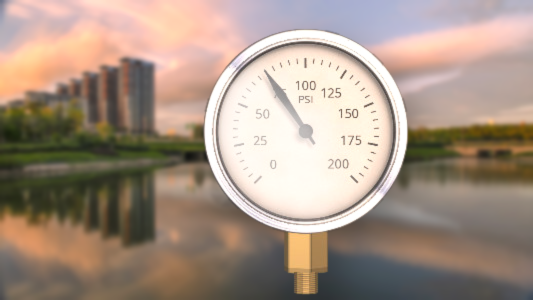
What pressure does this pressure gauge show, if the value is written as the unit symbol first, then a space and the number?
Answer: psi 75
